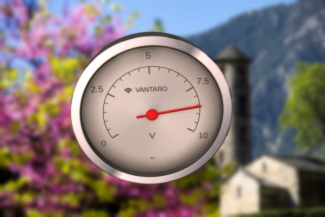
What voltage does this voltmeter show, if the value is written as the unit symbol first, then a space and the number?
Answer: V 8.5
